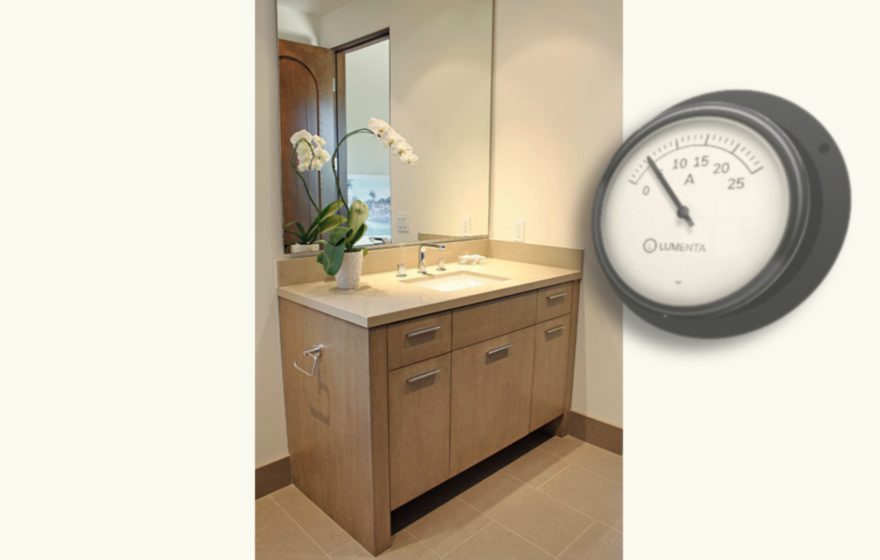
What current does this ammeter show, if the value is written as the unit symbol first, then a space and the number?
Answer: A 5
